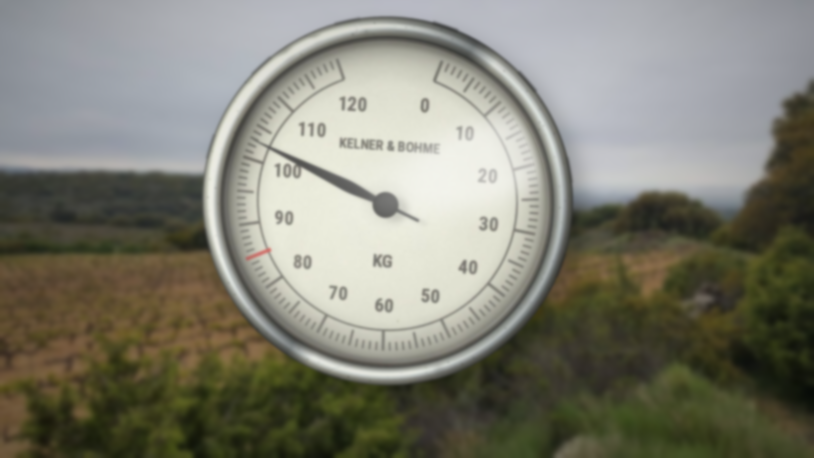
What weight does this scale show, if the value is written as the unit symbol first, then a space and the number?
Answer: kg 103
